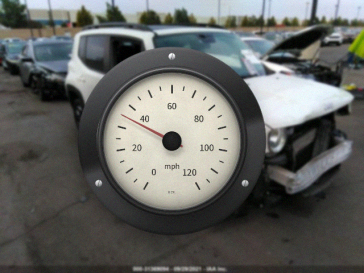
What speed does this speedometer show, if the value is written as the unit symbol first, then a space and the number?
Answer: mph 35
